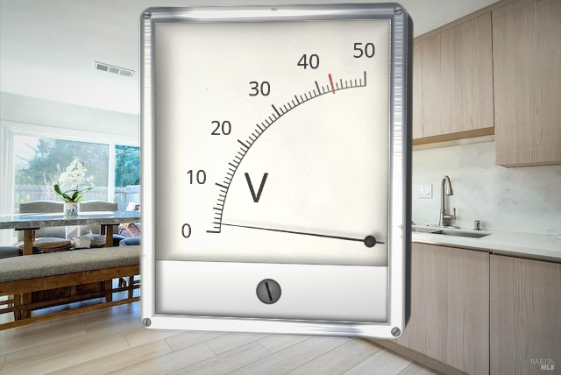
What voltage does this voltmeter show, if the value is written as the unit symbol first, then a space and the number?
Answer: V 2
